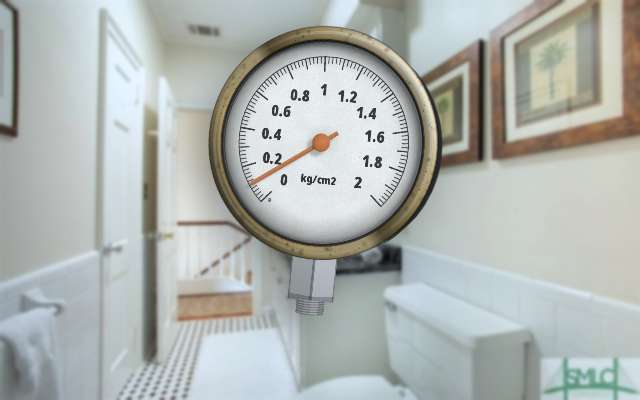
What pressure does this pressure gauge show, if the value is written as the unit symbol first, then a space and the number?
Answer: kg/cm² 0.1
